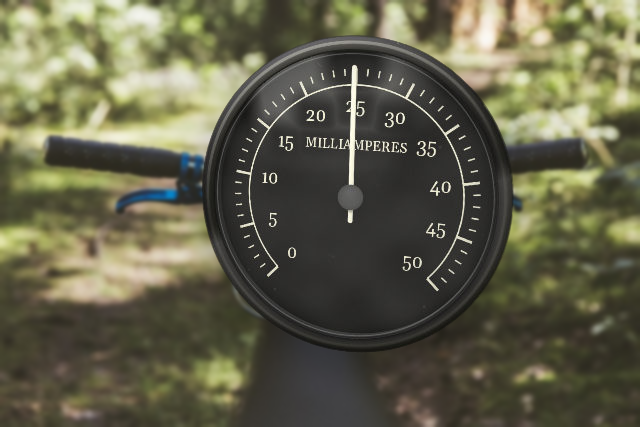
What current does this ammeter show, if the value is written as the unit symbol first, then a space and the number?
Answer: mA 25
